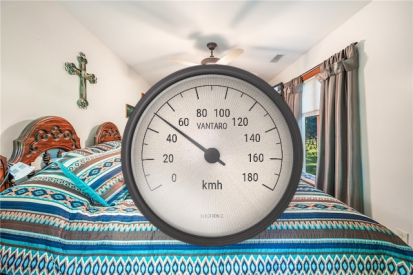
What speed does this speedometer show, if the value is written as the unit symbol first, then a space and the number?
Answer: km/h 50
